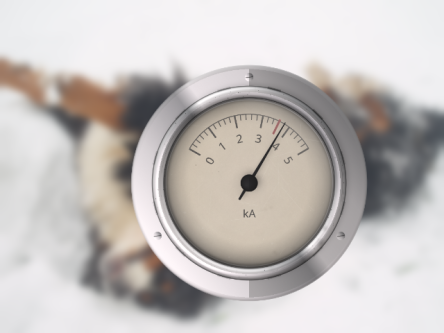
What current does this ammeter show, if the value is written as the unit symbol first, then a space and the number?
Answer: kA 3.8
